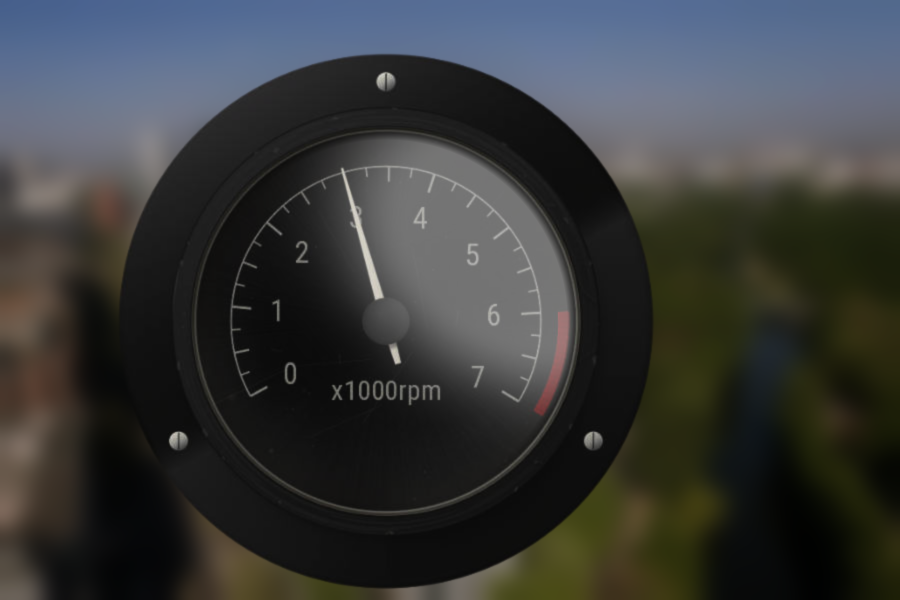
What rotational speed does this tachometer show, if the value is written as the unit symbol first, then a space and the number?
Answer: rpm 3000
